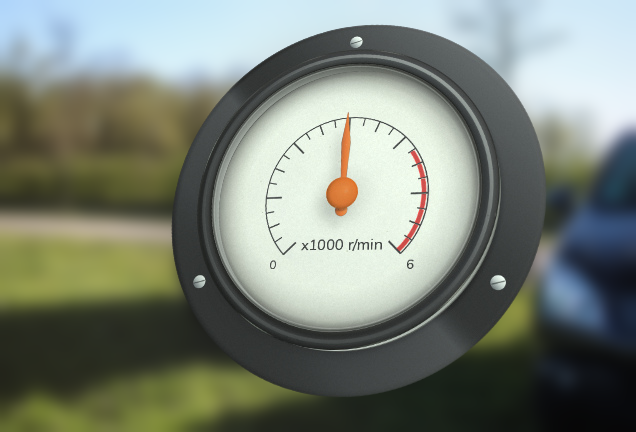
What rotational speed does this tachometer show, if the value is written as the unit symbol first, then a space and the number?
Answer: rpm 3000
